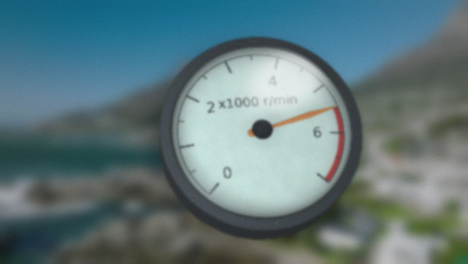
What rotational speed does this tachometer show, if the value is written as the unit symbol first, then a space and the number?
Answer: rpm 5500
